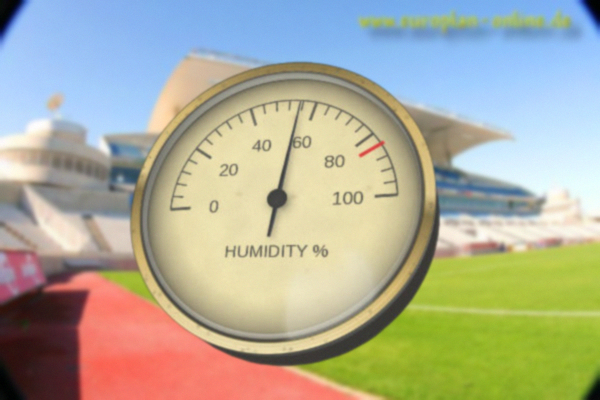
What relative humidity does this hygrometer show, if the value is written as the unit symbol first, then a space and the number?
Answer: % 56
